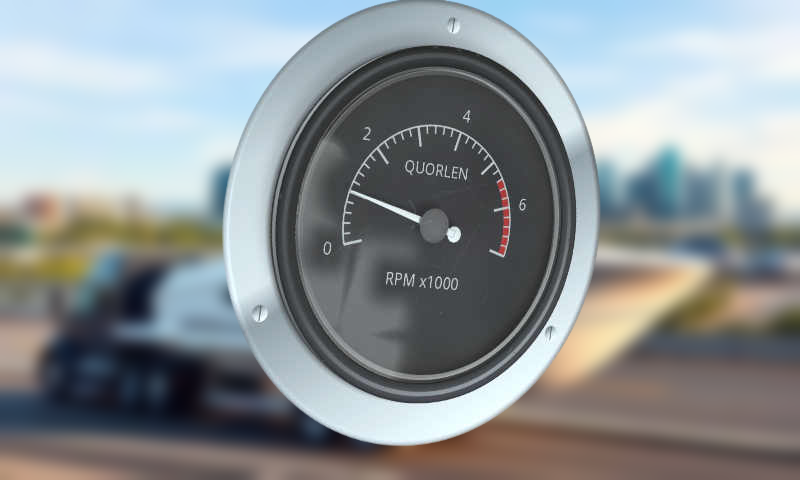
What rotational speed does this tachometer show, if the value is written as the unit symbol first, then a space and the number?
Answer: rpm 1000
